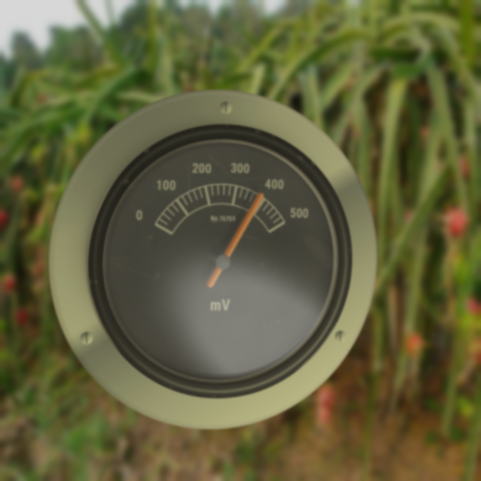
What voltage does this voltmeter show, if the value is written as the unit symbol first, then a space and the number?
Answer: mV 380
